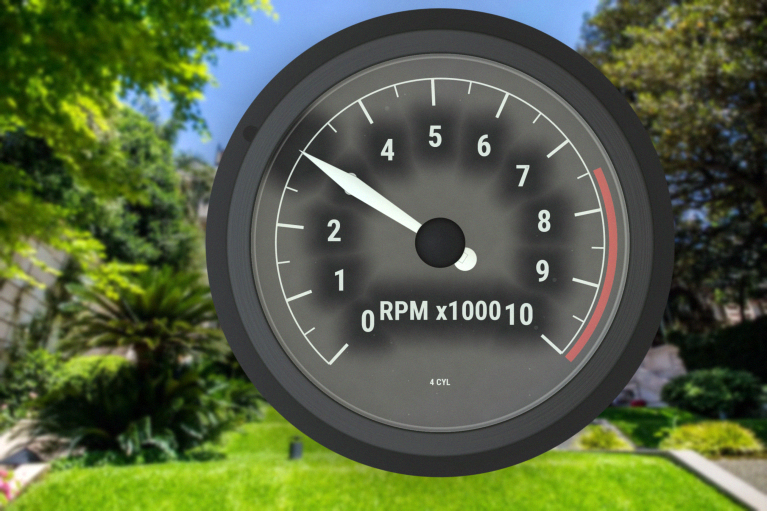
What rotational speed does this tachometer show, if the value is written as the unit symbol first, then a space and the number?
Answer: rpm 3000
